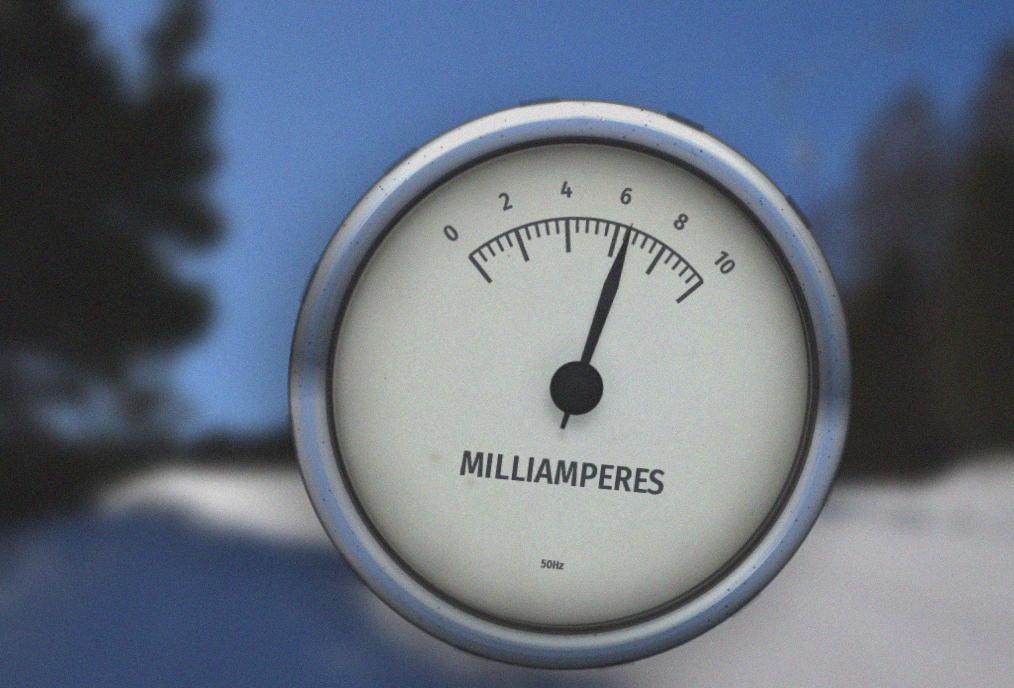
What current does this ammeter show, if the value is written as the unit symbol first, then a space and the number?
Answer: mA 6.4
